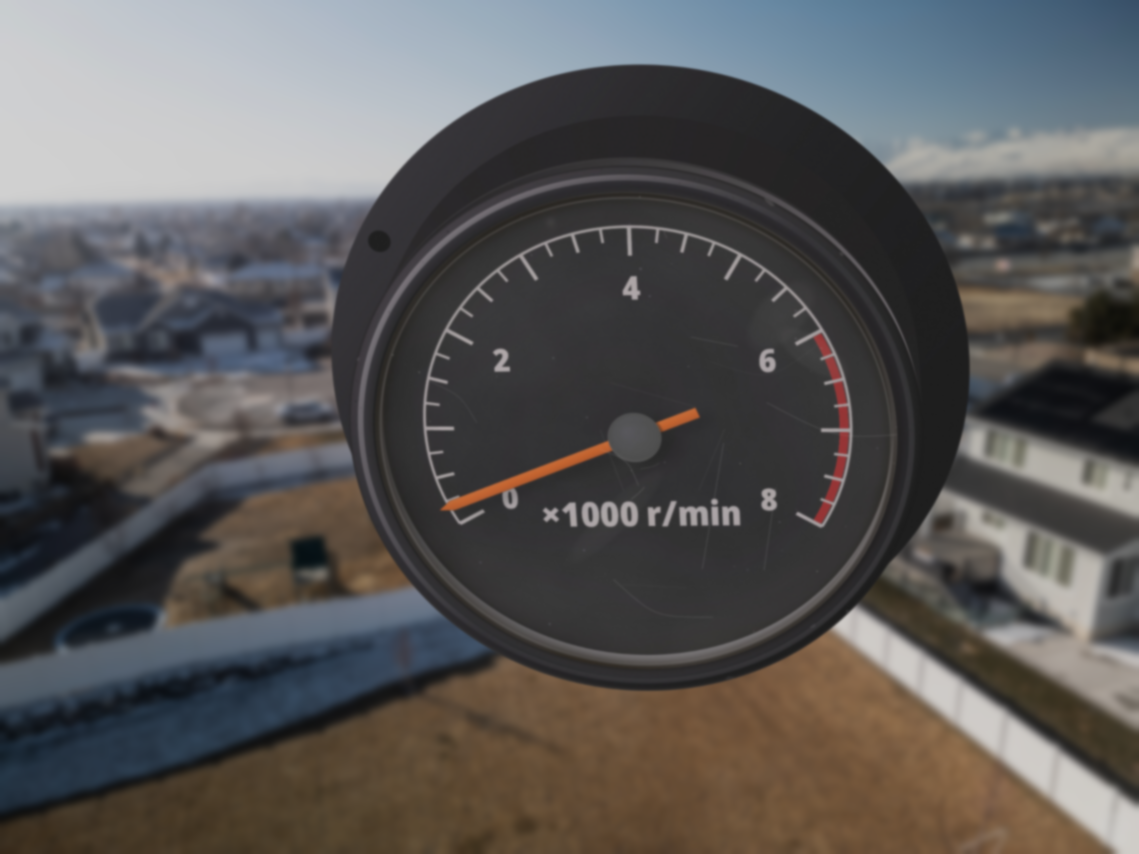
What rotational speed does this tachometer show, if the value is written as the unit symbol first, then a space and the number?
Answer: rpm 250
